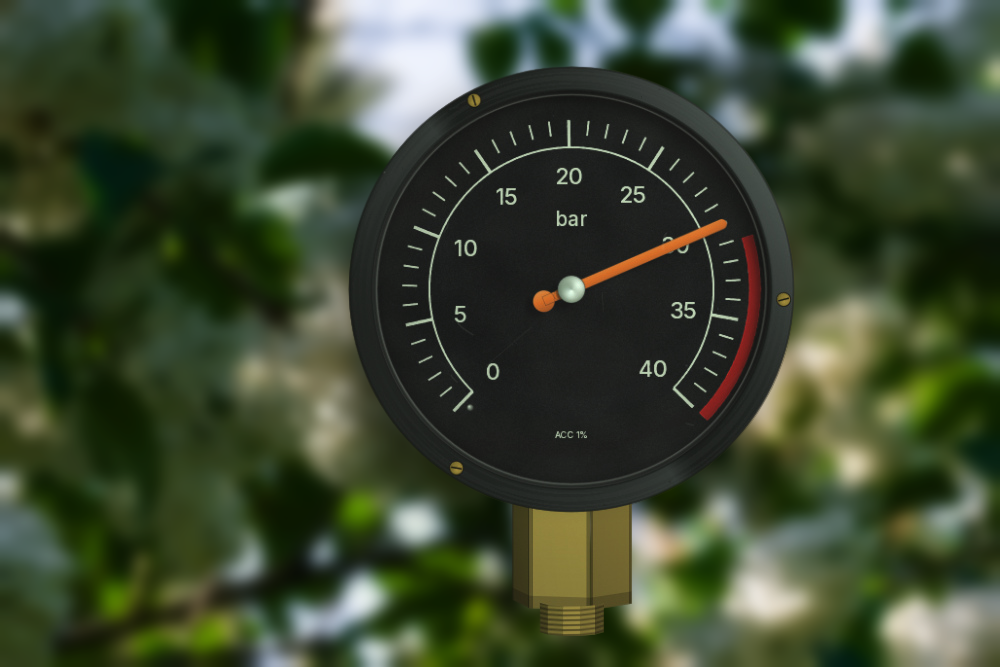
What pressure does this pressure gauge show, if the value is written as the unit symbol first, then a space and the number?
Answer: bar 30
